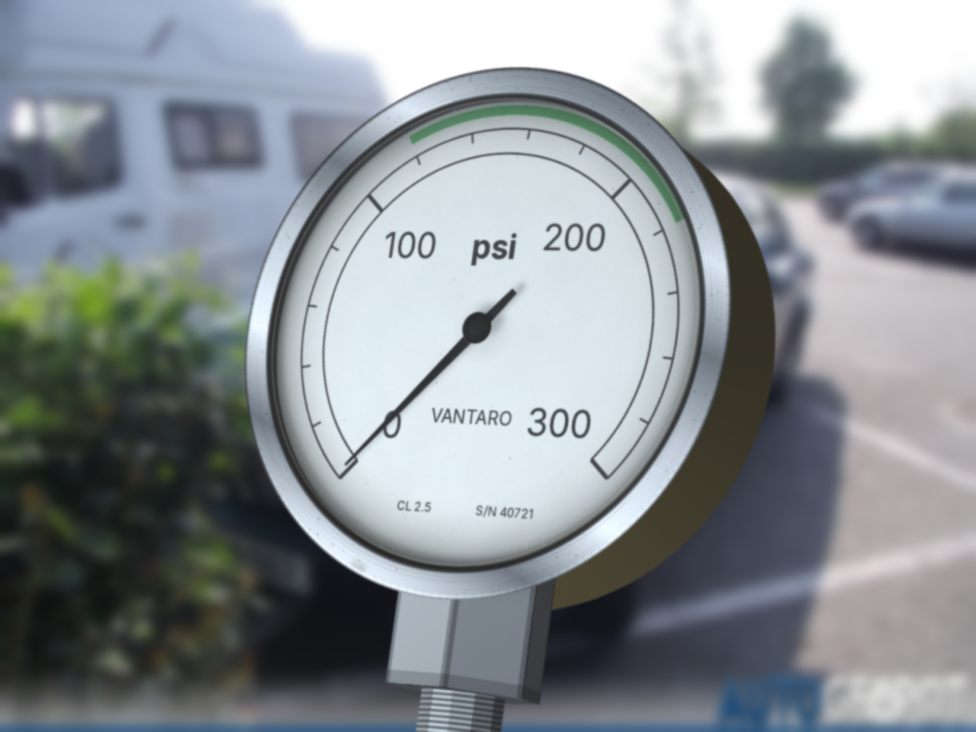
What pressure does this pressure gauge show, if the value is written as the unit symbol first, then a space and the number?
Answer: psi 0
